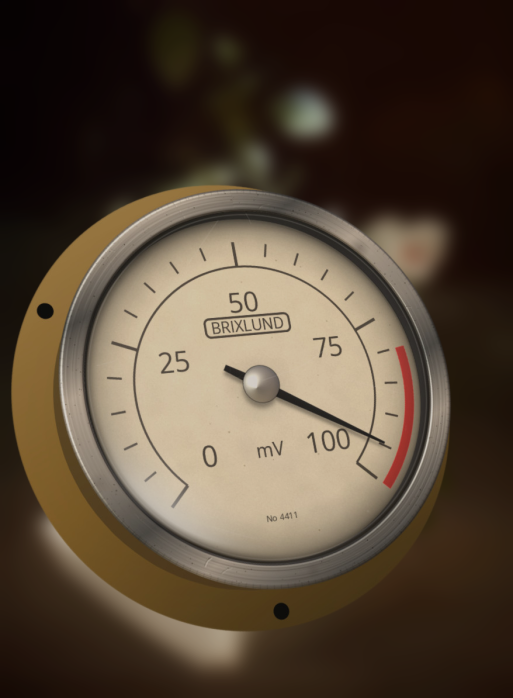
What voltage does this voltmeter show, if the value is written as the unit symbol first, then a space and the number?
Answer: mV 95
